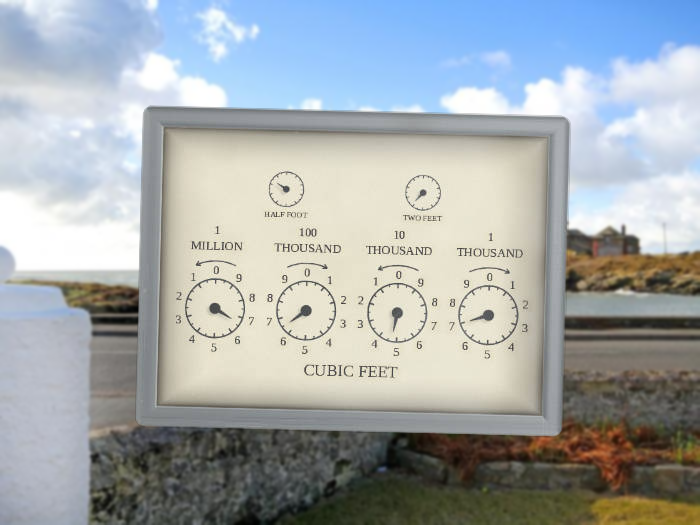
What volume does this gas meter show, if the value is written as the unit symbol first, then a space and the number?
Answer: ft³ 664700
